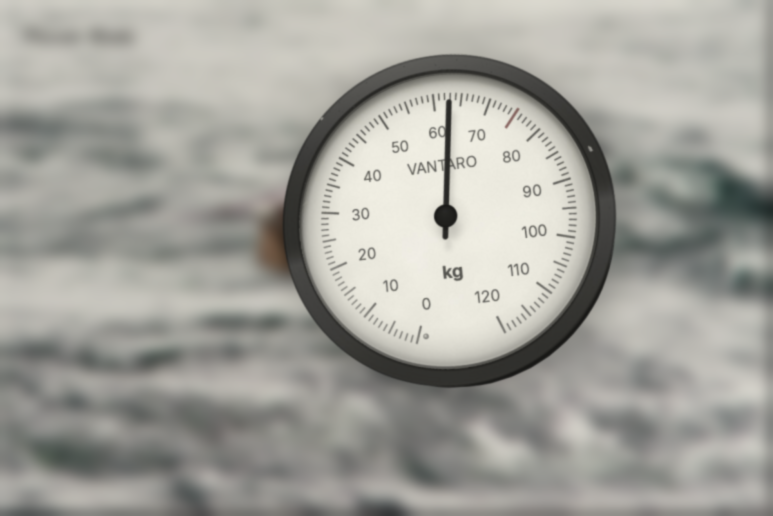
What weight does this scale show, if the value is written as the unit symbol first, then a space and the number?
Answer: kg 63
